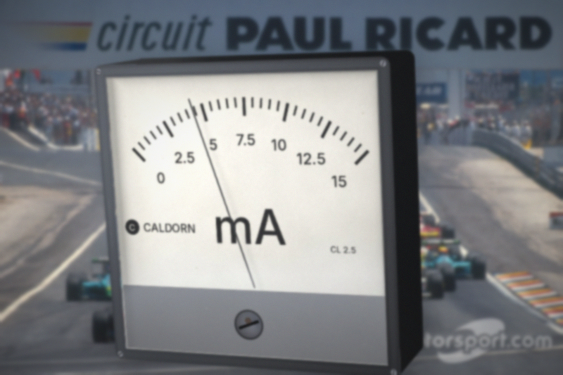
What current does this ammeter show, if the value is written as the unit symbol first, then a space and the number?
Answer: mA 4.5
